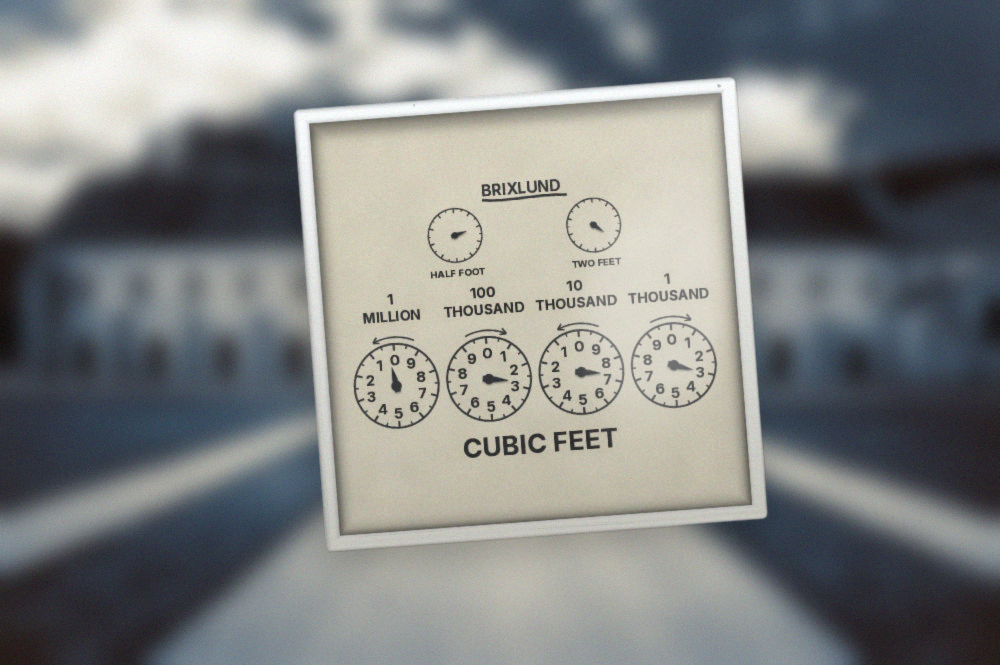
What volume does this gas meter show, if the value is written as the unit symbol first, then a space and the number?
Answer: ft³ 27300
